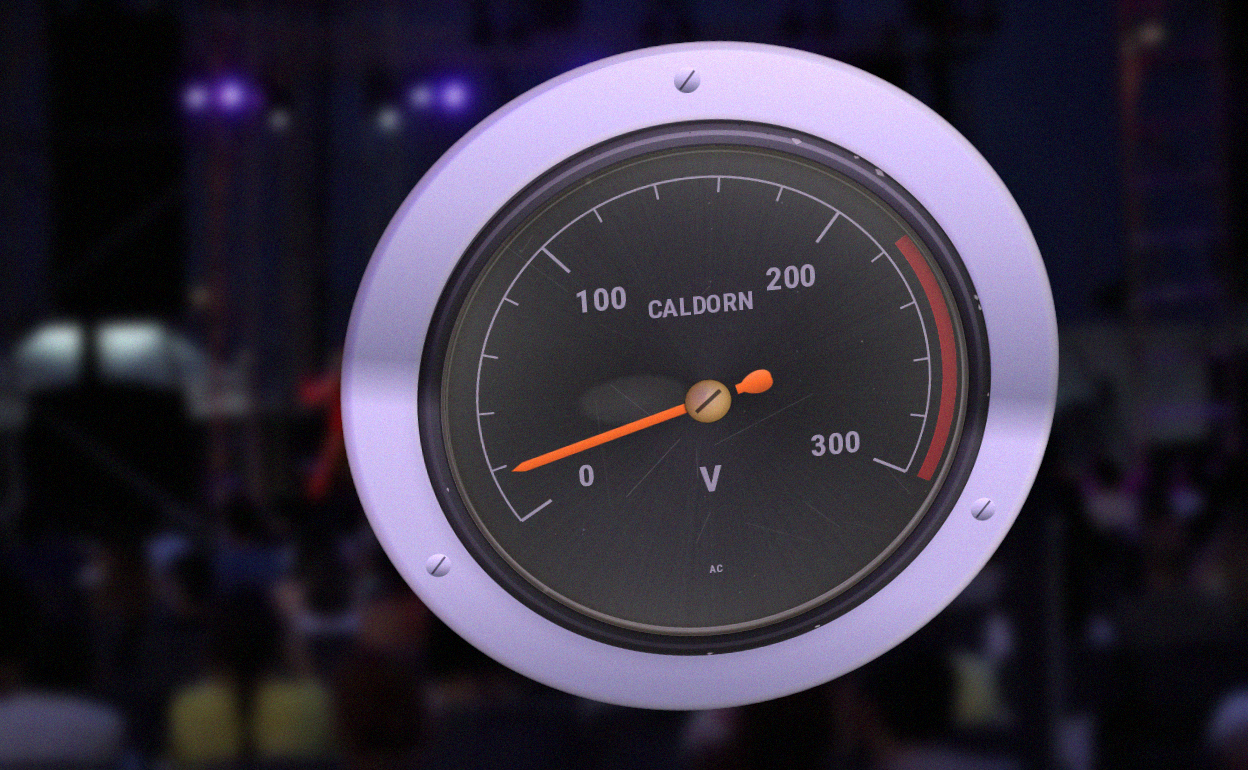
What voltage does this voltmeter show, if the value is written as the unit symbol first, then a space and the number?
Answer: V 20
